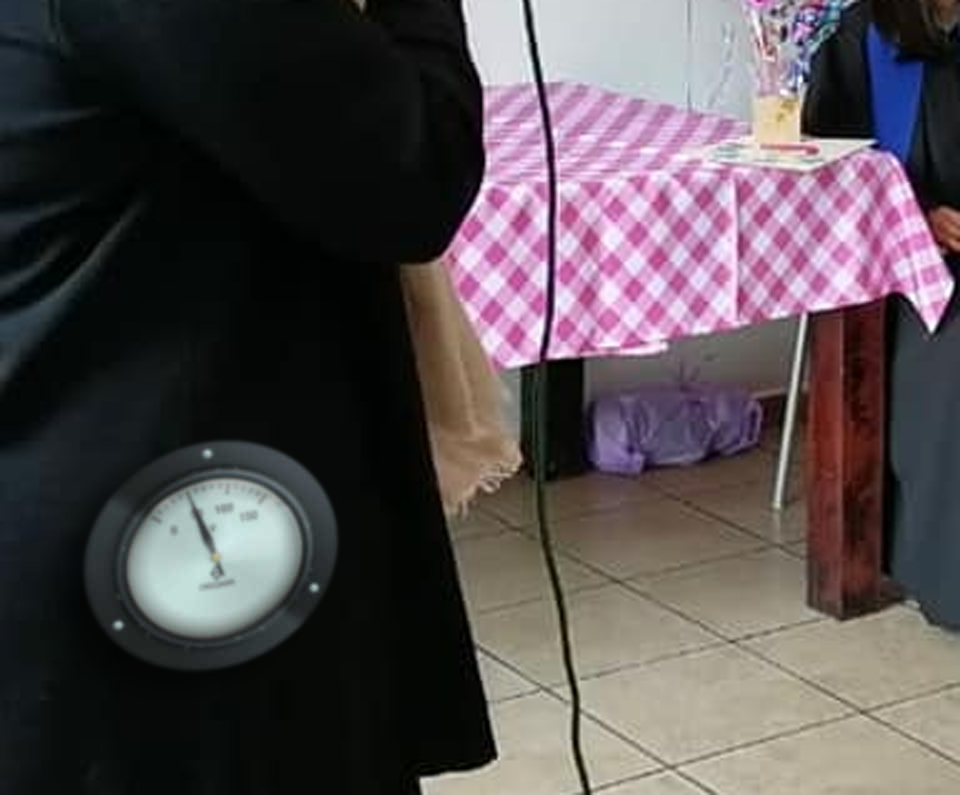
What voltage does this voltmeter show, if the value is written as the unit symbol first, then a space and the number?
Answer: V 50
